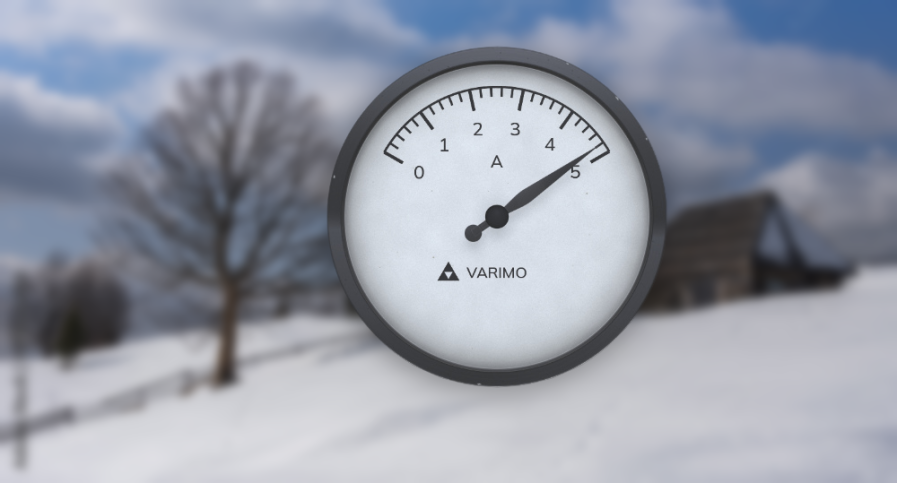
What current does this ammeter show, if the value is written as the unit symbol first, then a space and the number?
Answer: A 4.8
